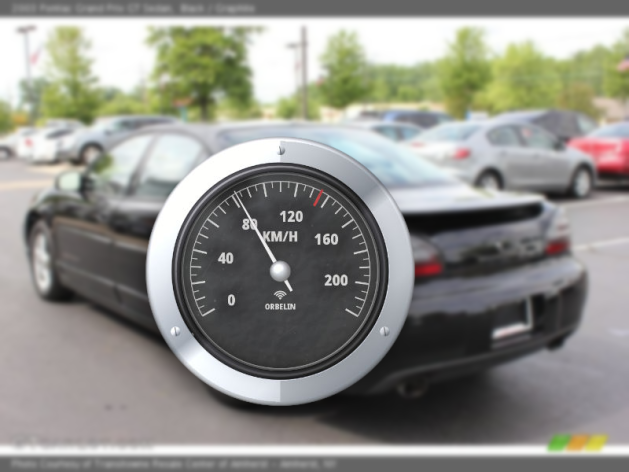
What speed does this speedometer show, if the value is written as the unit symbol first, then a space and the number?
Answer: km/h 82.5
